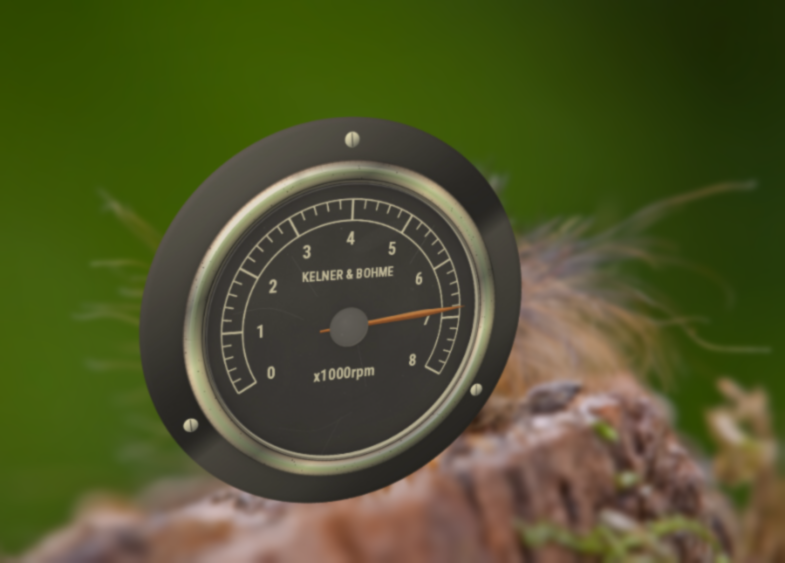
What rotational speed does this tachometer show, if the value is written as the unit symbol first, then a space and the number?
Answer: rpm 6800
